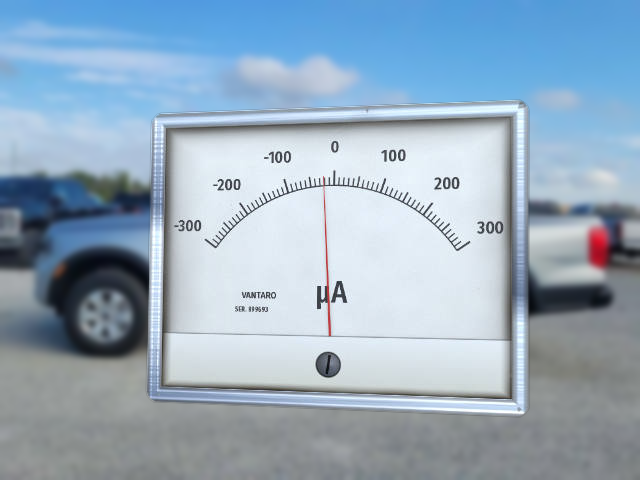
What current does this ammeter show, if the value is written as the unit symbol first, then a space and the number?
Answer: µA -20
